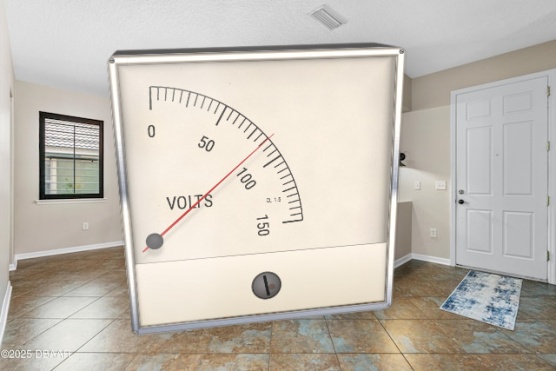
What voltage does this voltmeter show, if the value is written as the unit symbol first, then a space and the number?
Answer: V 85
